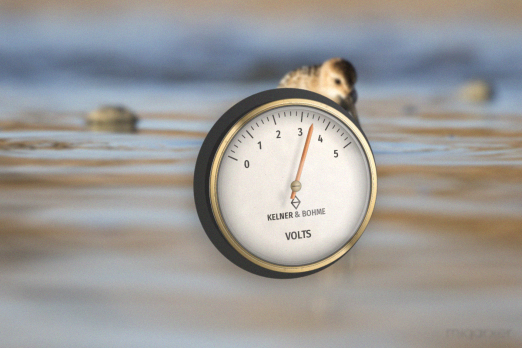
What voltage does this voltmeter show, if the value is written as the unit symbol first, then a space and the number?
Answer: V 3.4
